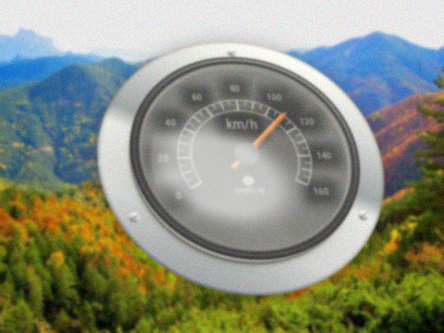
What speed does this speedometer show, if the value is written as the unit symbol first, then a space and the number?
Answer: km/h 110
